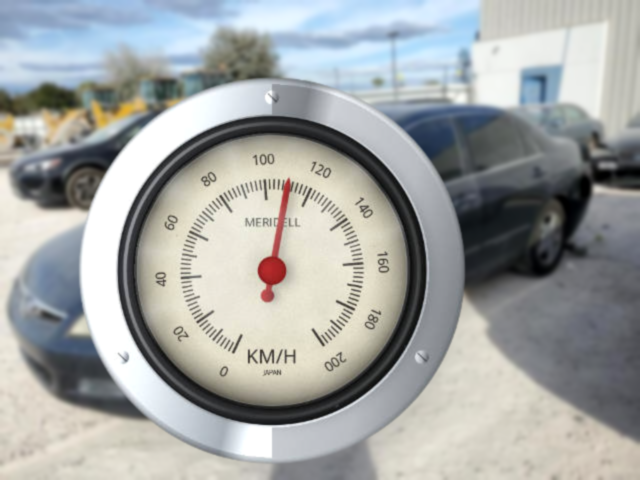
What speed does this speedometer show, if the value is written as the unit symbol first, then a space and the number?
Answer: km/h 110
